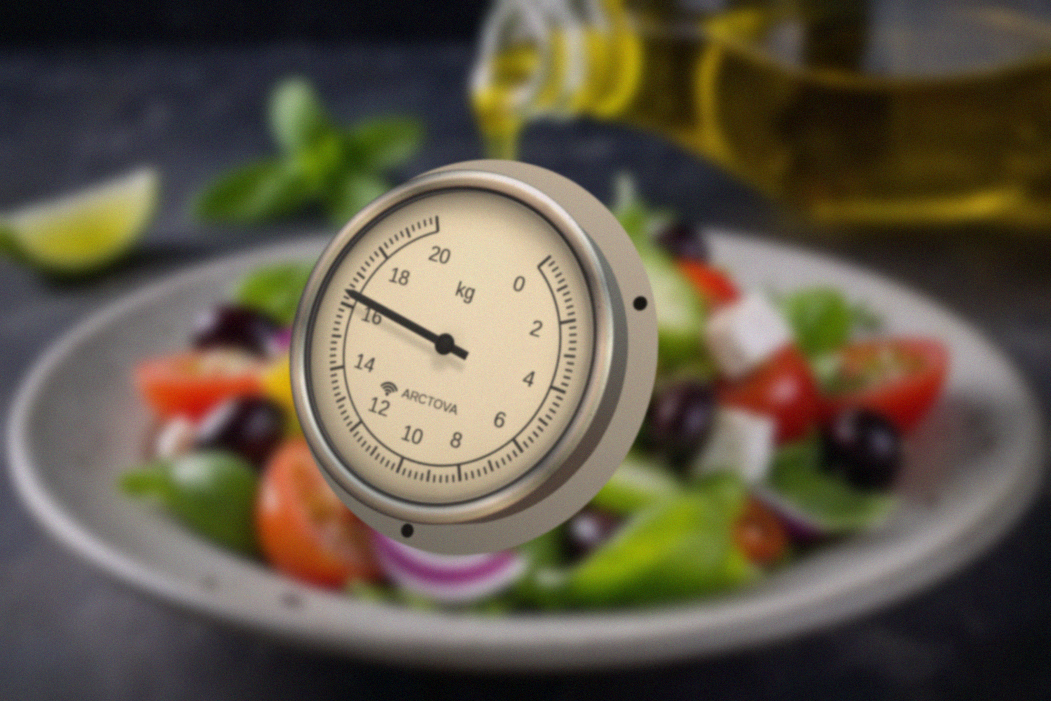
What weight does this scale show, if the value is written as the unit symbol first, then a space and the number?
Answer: kg 16.4
